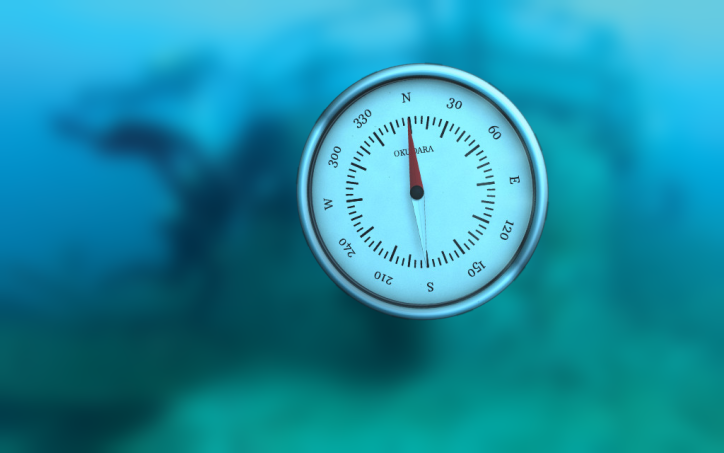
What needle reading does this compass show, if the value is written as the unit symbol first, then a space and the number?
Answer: ° 0
